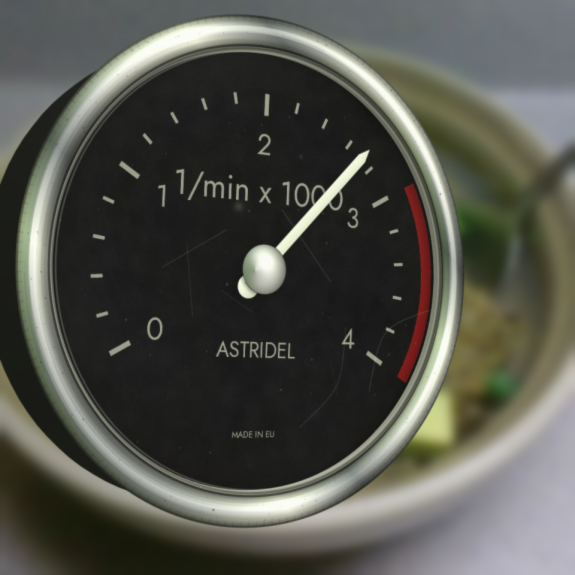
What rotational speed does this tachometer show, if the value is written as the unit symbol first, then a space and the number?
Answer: rpm 2700
